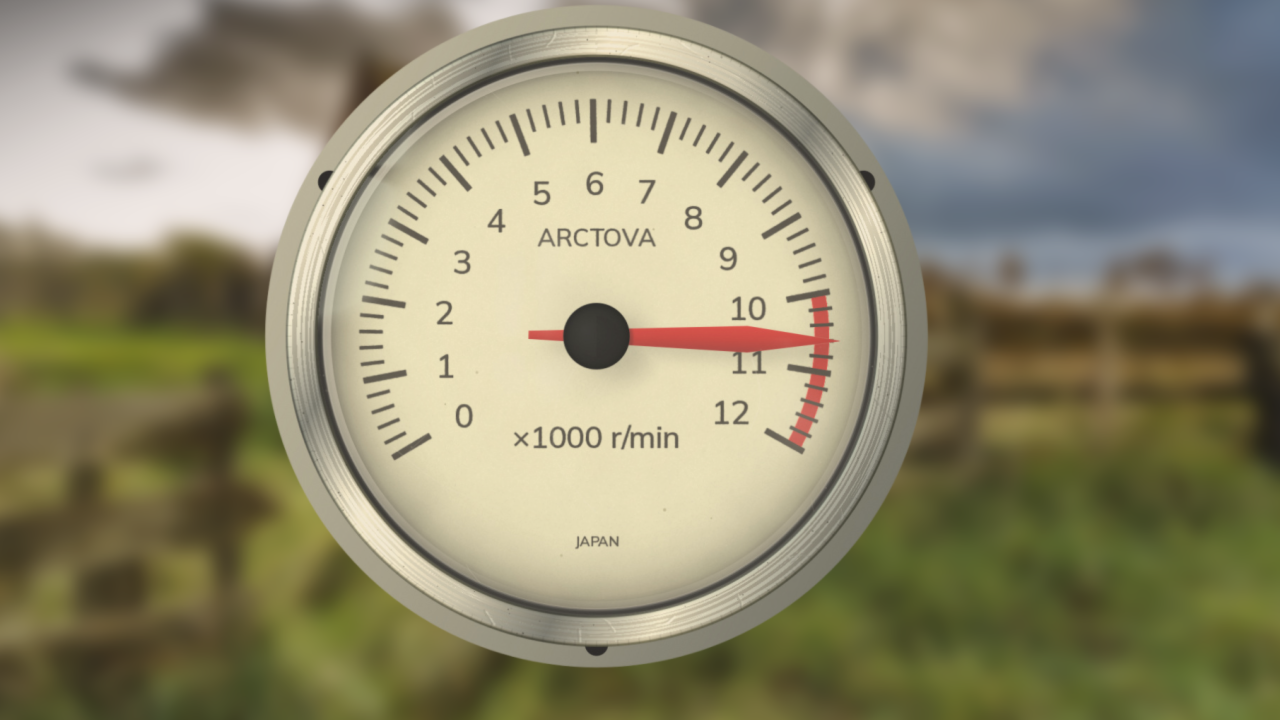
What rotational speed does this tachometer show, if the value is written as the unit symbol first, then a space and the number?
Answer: rpm 10600
